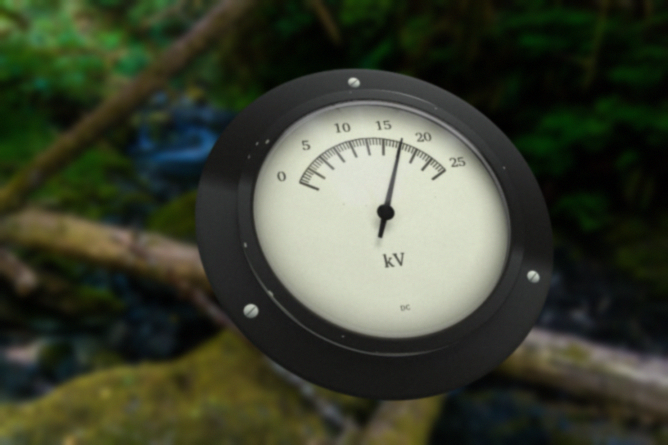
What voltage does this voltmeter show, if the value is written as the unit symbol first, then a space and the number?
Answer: kV 17.5
